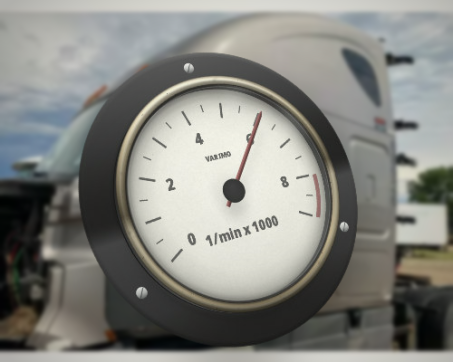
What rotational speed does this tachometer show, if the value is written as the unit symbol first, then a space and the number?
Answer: rpm 6000
